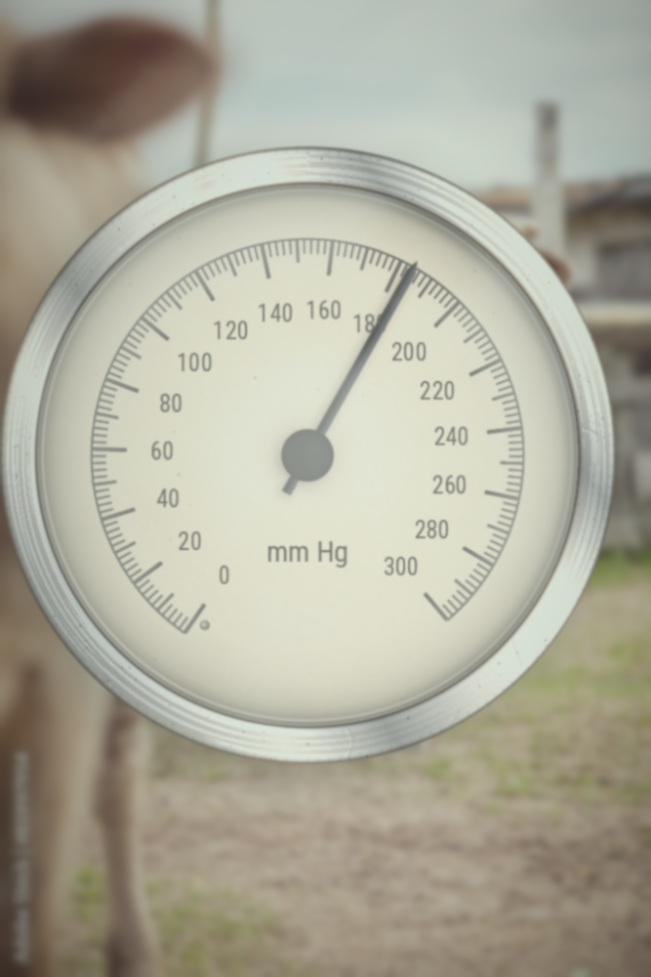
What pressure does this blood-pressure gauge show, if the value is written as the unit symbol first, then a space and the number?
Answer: mmHg 184
